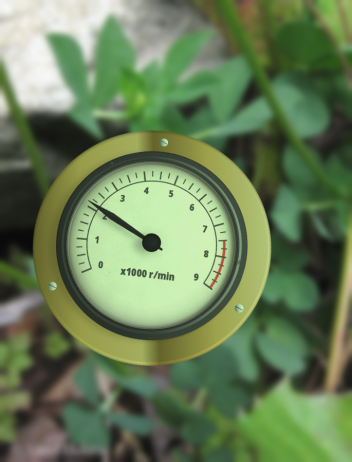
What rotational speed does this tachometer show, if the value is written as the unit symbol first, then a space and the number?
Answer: rpm 2125
